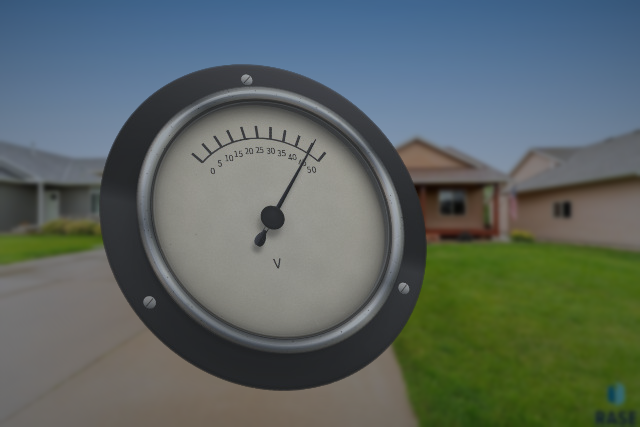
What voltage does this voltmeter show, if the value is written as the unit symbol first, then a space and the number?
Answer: V 45
